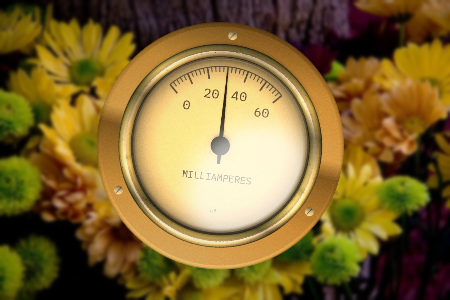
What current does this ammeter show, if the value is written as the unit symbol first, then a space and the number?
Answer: mA 30
